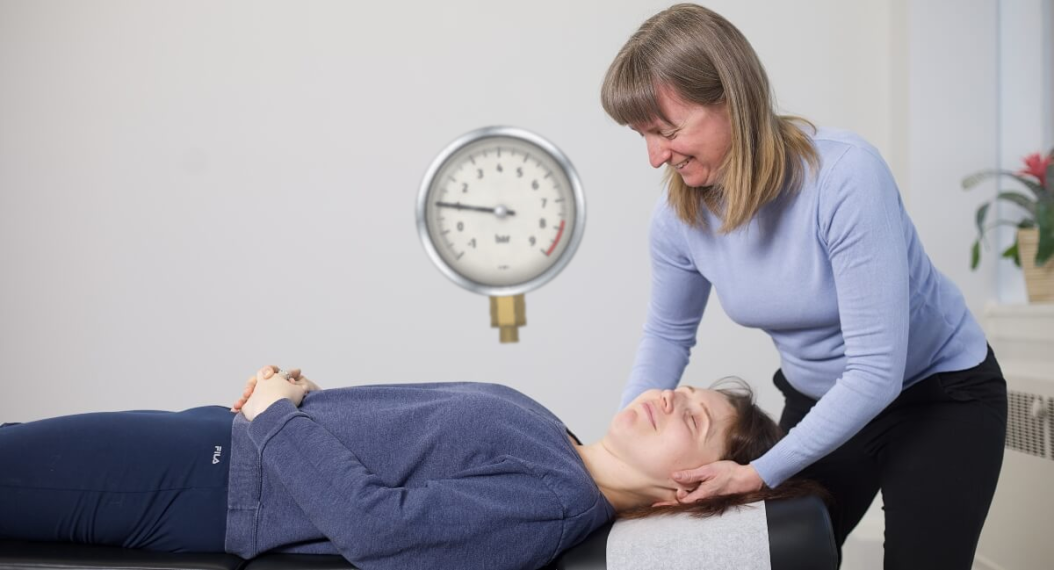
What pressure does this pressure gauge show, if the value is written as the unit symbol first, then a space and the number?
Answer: bar 1
